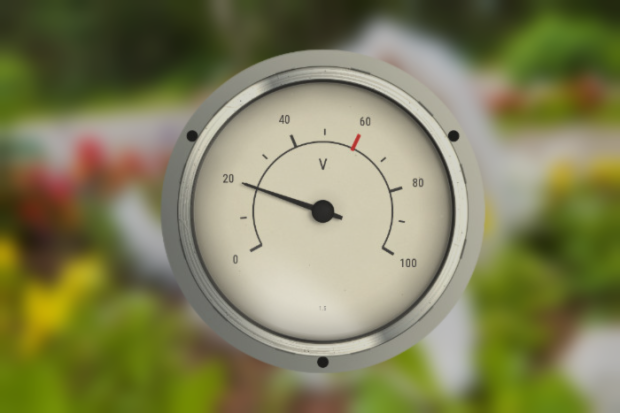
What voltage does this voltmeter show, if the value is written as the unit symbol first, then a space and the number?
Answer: V 20
